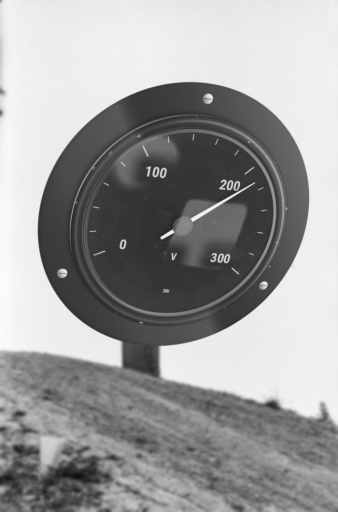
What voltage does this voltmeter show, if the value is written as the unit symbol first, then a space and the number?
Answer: V 210
